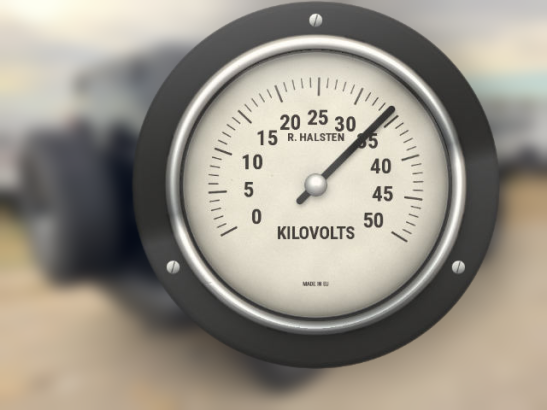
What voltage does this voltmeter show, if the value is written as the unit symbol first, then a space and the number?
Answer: kV 34
